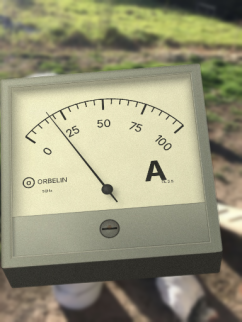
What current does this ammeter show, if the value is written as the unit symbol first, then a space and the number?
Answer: A 17.5
